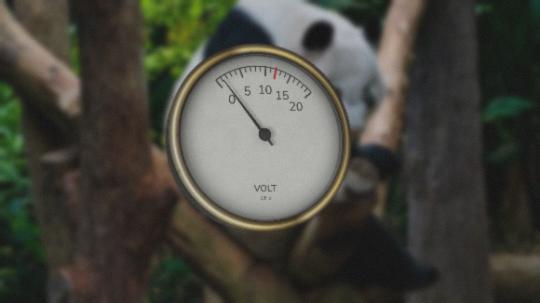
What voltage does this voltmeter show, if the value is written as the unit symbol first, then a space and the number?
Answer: V 1
